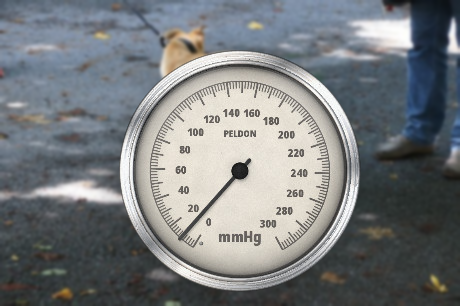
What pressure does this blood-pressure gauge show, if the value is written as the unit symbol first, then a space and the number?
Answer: mmHg 10
